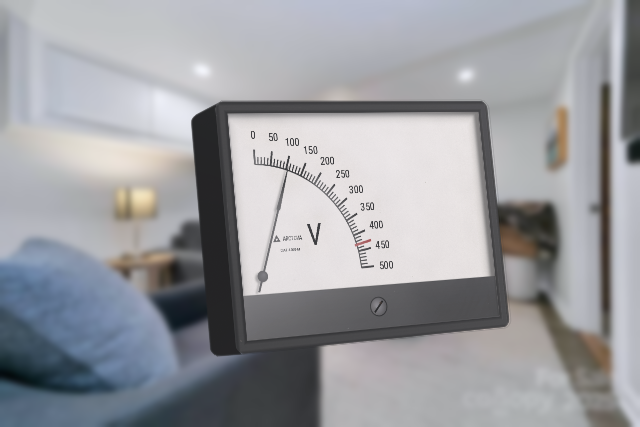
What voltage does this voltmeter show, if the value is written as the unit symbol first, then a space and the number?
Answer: V 100
